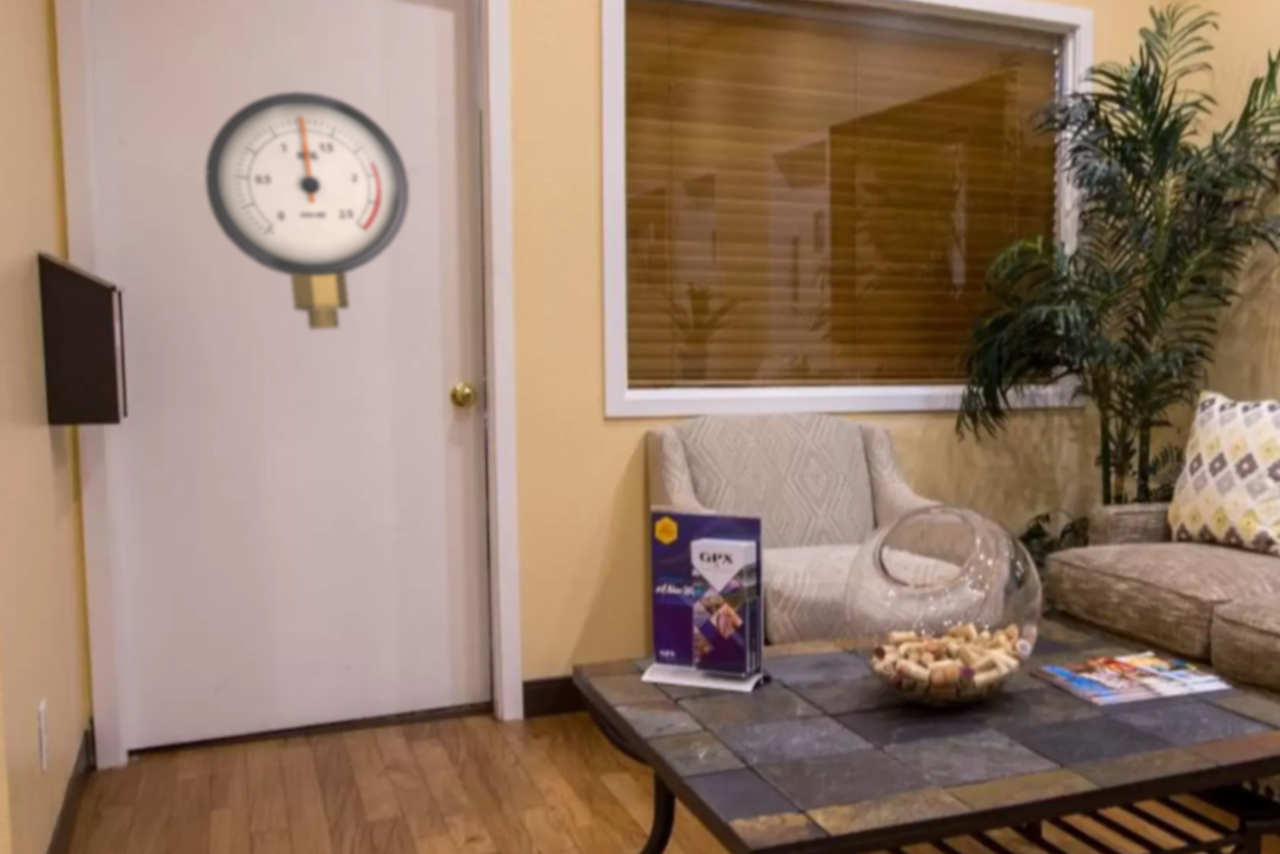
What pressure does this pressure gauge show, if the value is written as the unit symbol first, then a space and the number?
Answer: MPa 1.25
